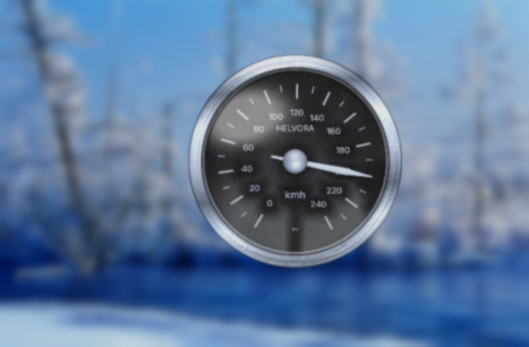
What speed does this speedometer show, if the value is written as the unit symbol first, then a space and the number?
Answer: km/h 200
